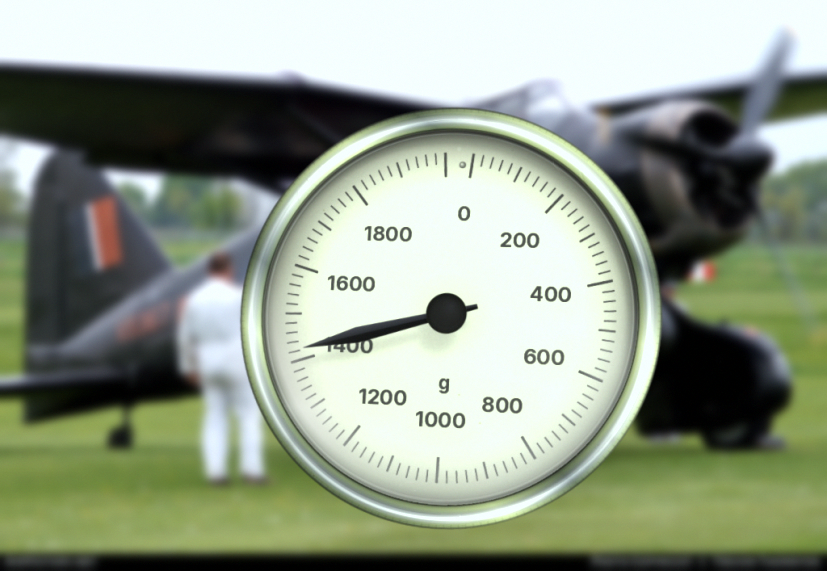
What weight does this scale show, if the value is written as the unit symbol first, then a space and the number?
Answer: g 1420
